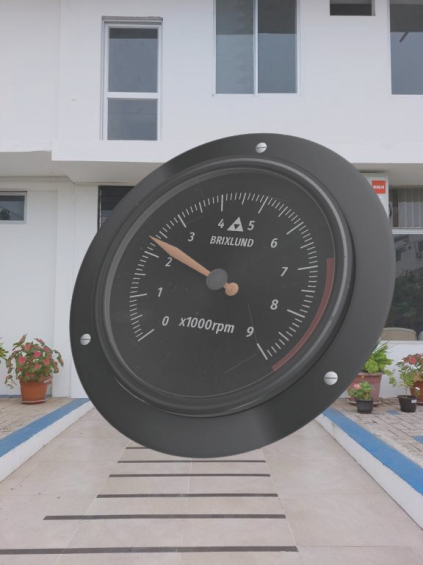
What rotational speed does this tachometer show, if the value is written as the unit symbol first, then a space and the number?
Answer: rpm 2300
